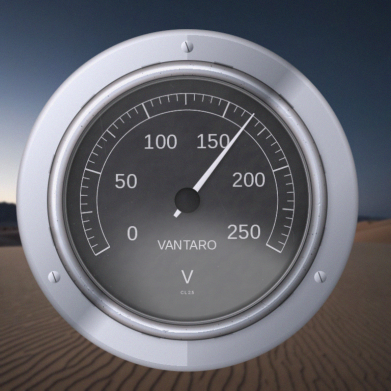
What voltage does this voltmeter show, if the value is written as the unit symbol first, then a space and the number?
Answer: V 165
